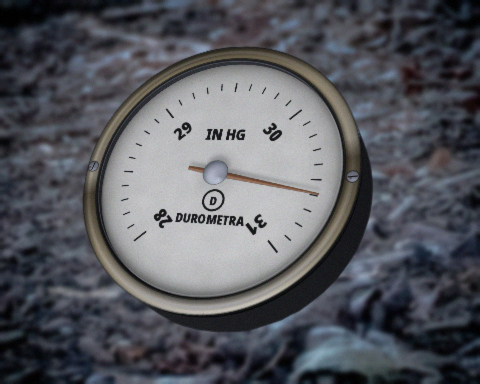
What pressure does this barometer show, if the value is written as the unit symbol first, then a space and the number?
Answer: inHg 30.6
